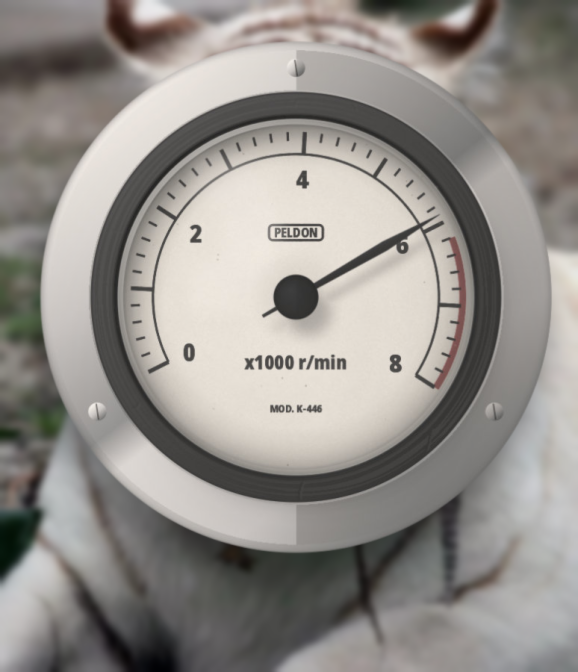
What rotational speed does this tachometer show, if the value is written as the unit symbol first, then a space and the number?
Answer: rpm 5900
